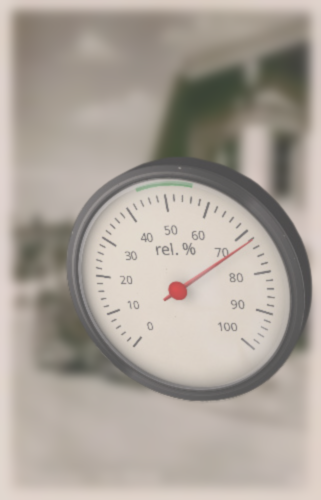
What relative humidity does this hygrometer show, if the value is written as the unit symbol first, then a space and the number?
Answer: % 72
